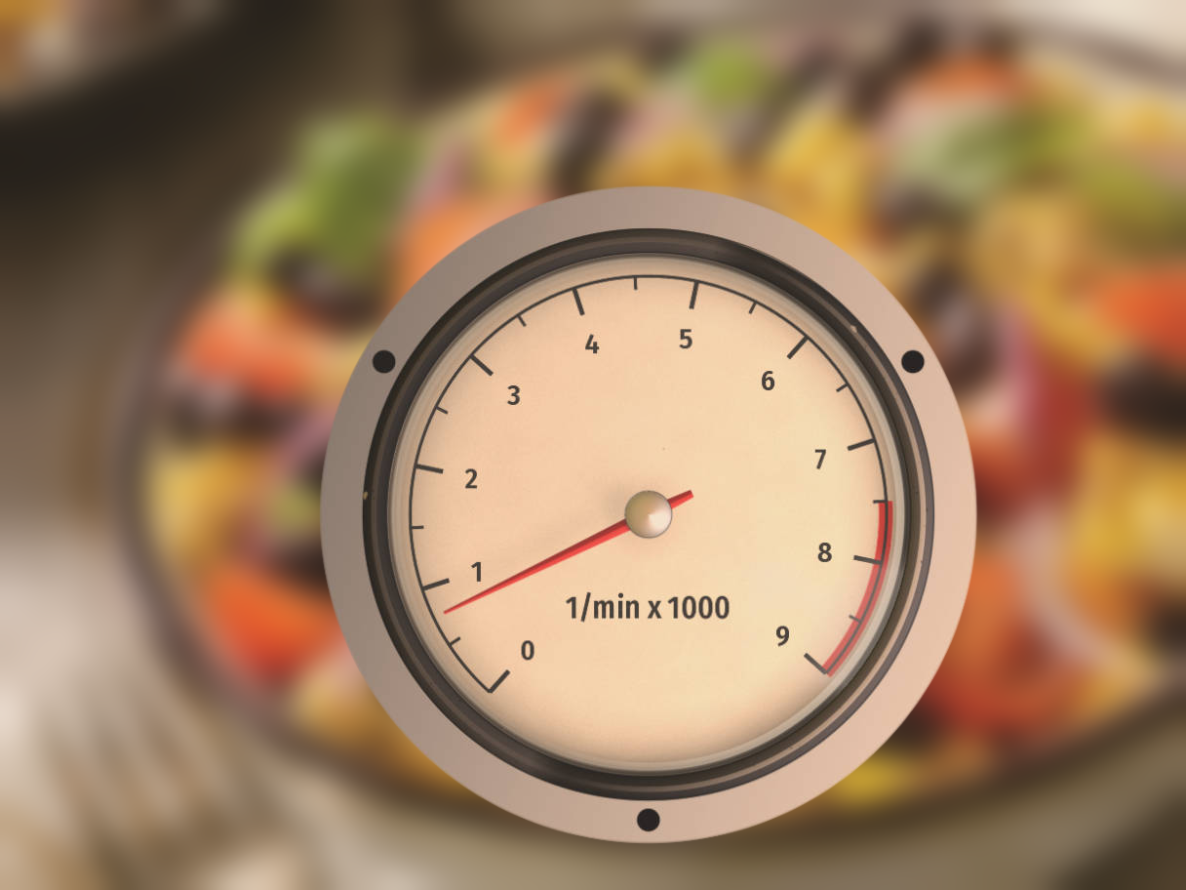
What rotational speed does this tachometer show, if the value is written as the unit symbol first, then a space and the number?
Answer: rpm 750
